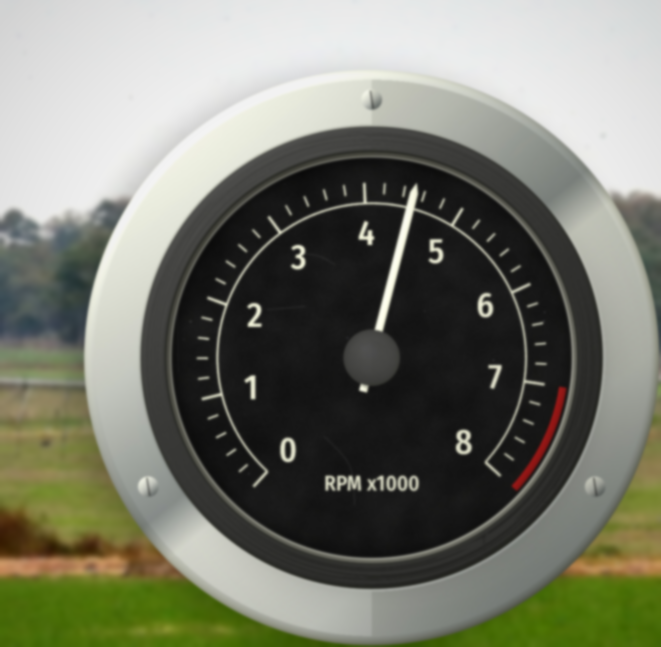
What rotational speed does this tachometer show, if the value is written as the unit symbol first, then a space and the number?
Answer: rpm 4500
